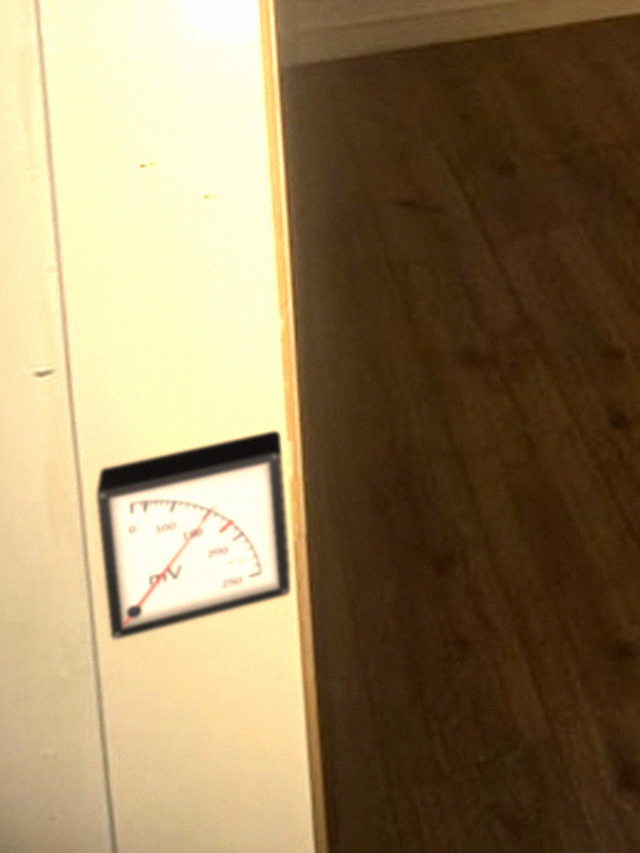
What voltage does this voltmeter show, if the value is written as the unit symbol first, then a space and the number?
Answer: mV 150
